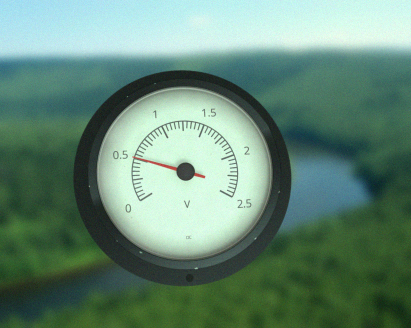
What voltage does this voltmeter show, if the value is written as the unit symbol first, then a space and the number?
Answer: V 0.5
